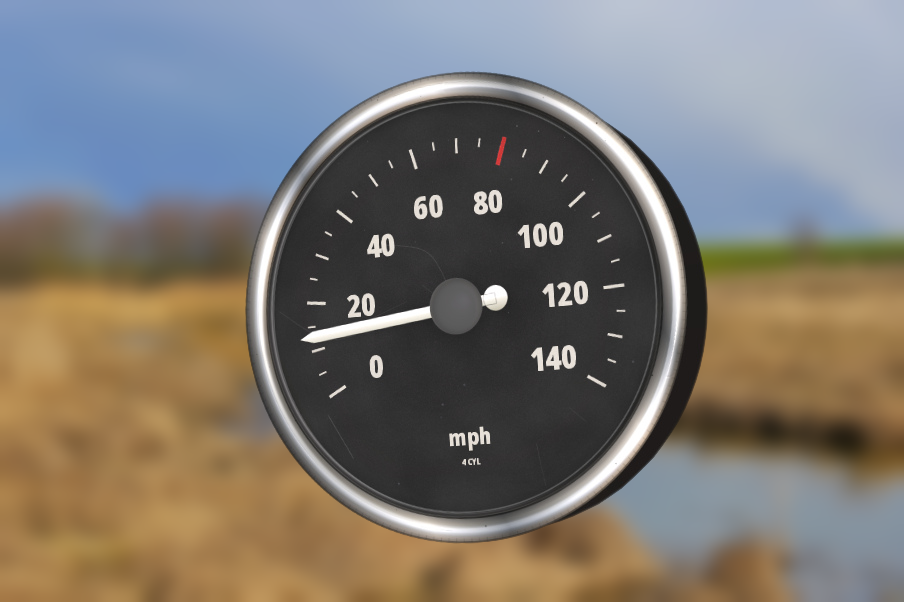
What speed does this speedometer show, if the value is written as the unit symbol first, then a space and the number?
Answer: mph 12.5
